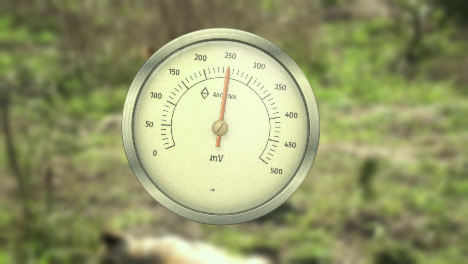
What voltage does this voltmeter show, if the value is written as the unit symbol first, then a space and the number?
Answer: mV 250
